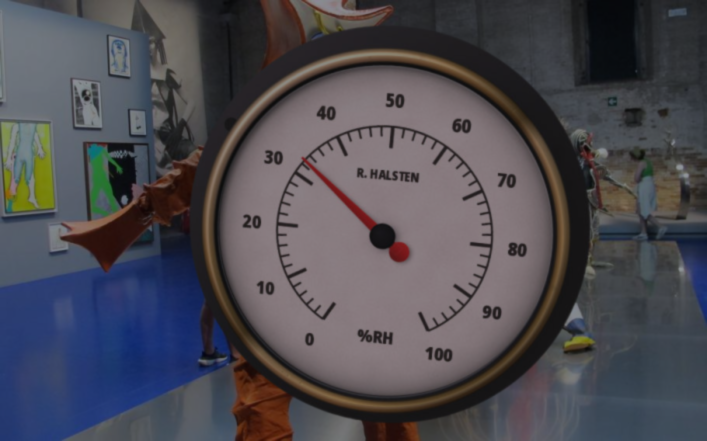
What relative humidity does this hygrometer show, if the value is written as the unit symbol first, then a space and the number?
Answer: % 33
